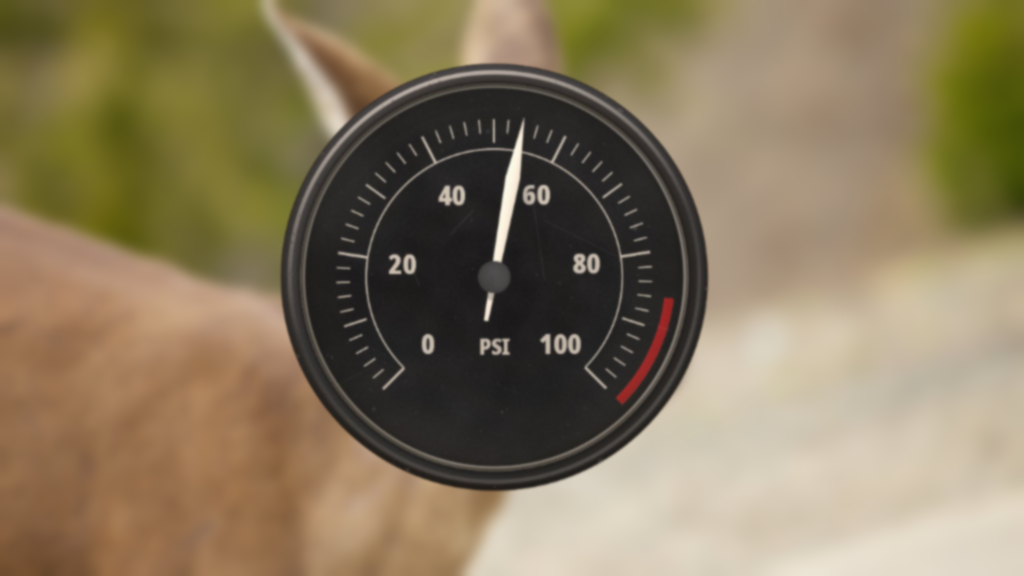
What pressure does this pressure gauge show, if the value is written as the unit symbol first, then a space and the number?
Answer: psi 54
